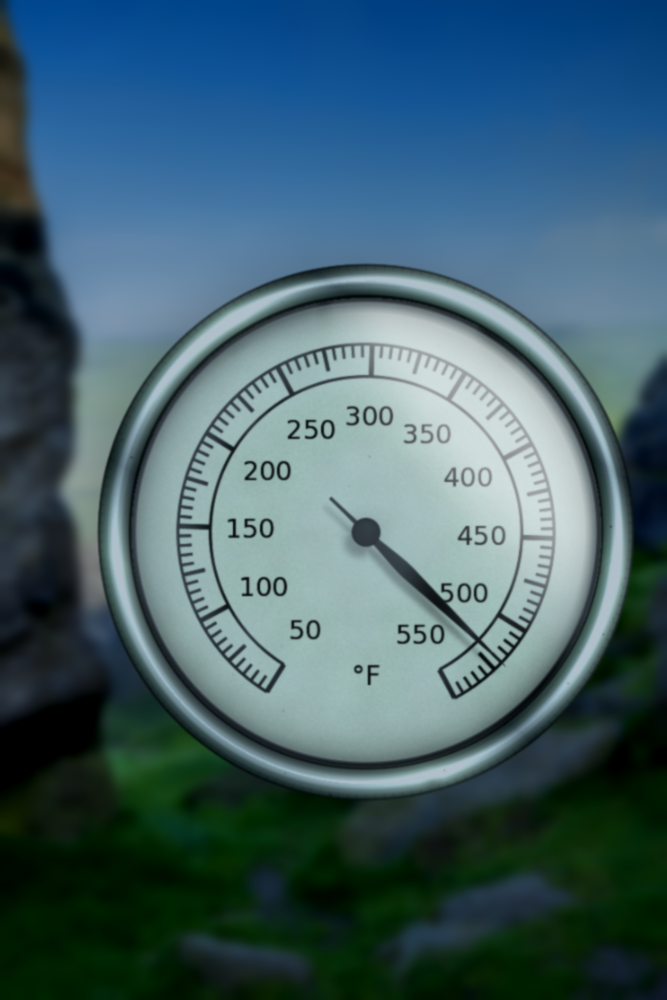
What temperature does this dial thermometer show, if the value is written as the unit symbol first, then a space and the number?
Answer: °F 520
